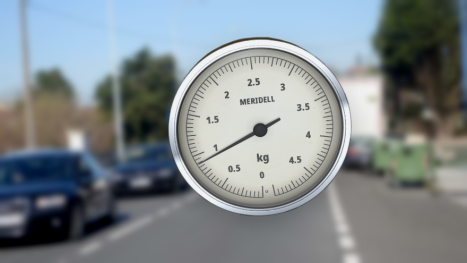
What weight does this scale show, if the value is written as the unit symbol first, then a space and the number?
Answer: kg 0.9
